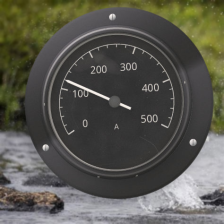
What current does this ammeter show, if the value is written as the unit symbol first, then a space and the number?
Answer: A 120
